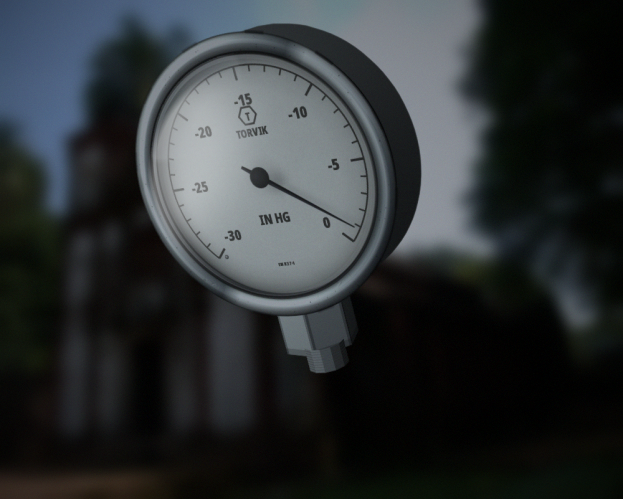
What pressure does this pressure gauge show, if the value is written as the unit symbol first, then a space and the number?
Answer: inHg -1
